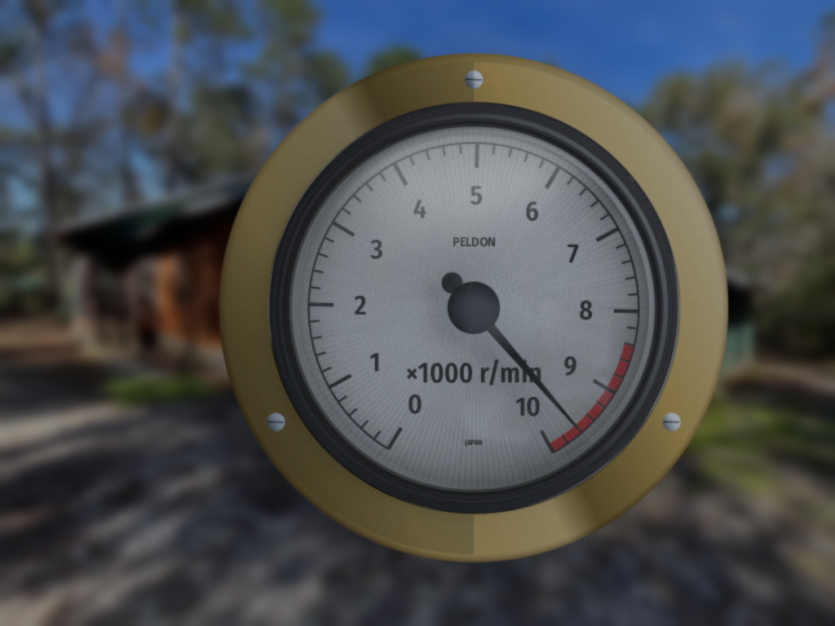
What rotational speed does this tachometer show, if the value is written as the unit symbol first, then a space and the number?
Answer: rpm 9600
